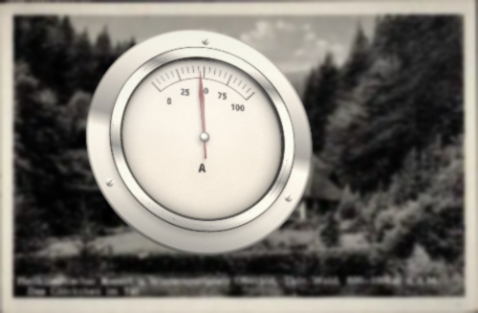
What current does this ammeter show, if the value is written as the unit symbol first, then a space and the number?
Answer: A 45
